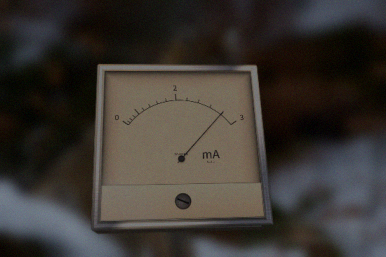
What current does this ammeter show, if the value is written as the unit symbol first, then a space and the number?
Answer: mA 2.8
